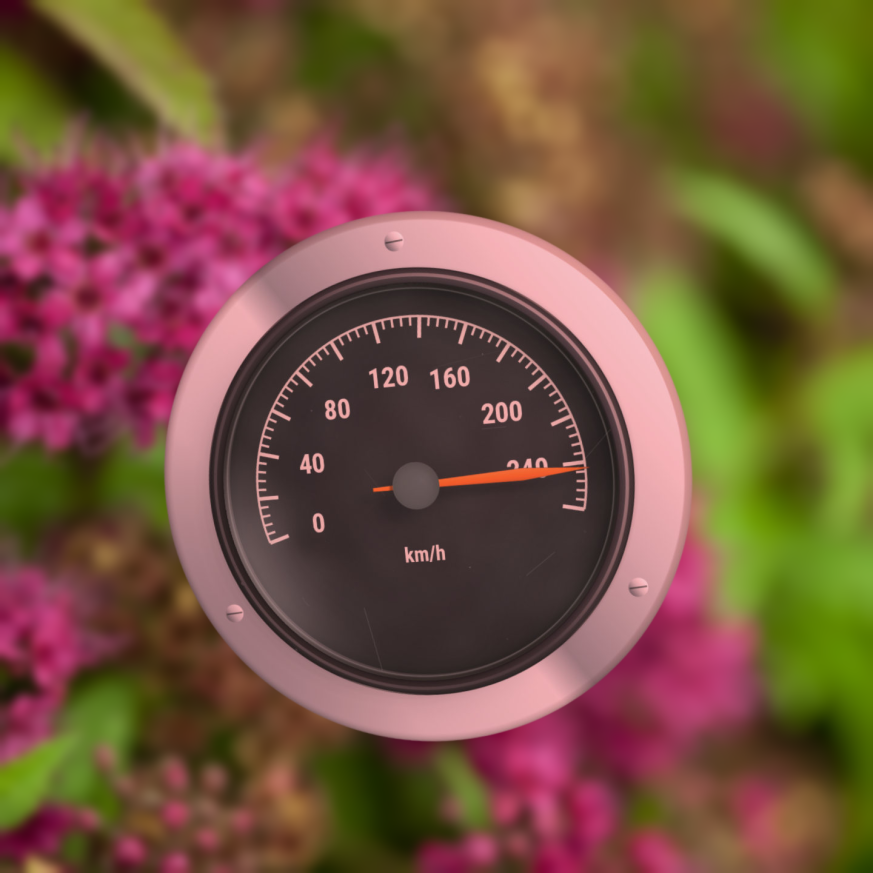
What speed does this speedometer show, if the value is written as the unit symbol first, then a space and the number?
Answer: km/h 242
